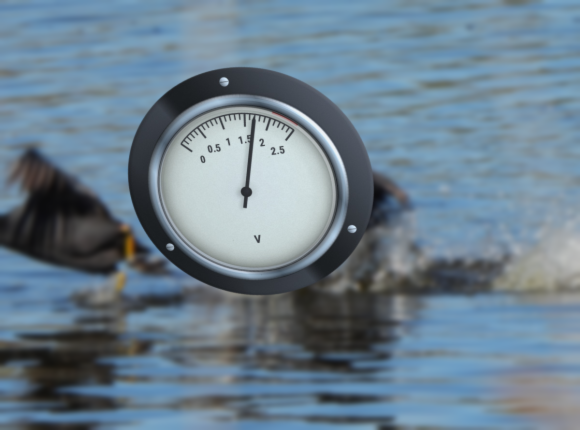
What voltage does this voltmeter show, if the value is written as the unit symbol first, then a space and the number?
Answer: V 1.7
